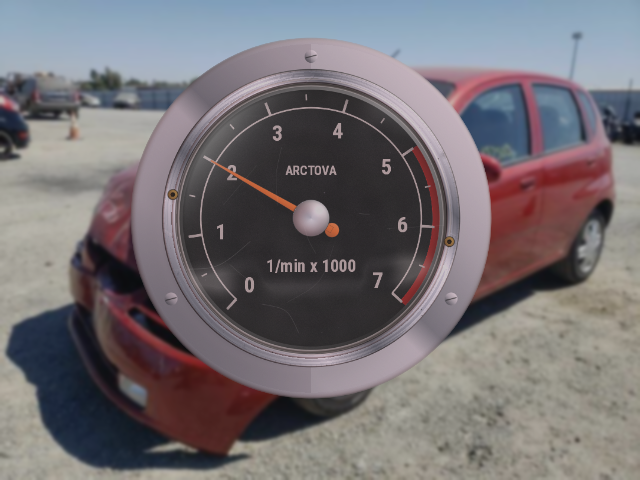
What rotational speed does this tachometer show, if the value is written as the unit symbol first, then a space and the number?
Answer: rpm 2000
